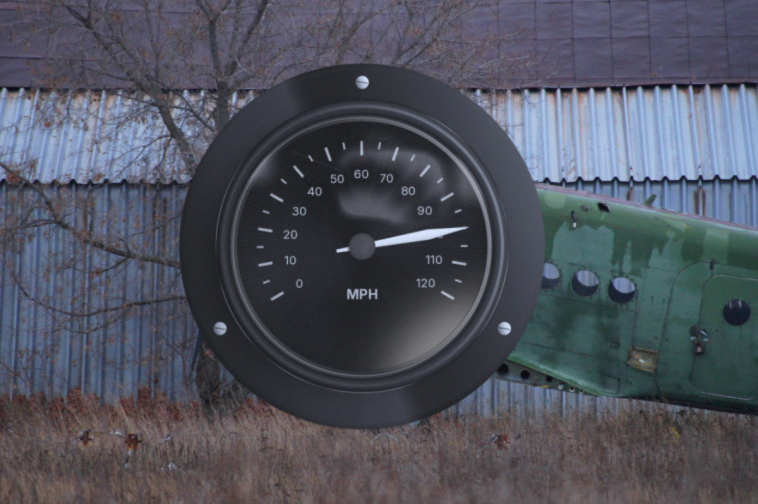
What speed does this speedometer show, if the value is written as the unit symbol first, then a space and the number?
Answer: mph 100
